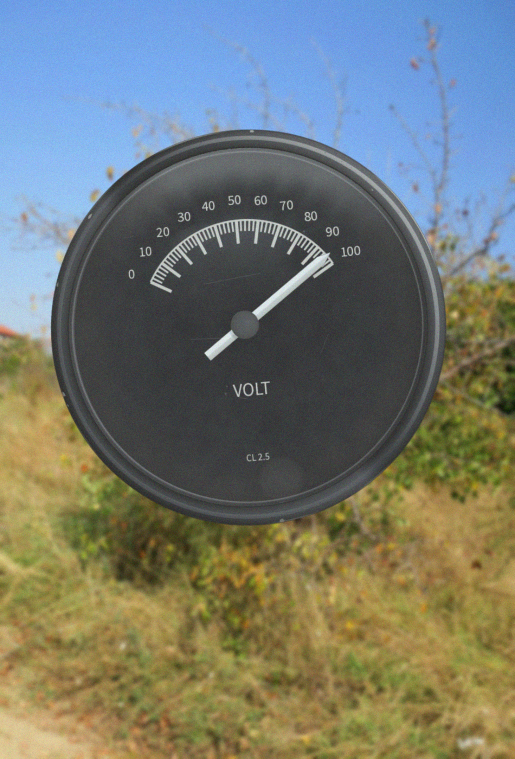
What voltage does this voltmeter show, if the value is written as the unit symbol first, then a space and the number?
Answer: V 96
